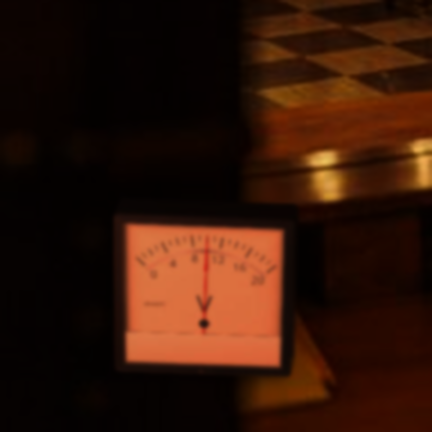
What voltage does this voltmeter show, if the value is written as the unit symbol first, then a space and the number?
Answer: V 10
